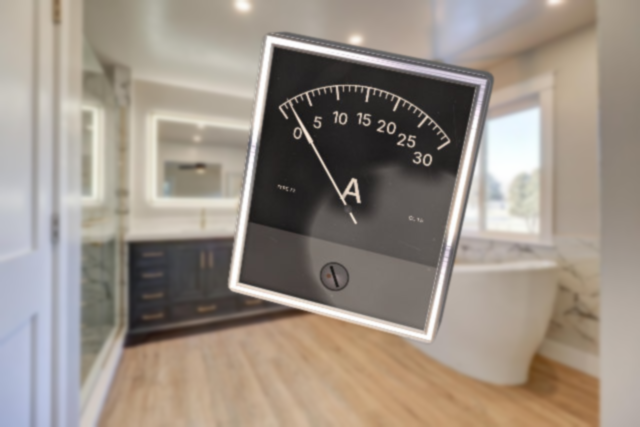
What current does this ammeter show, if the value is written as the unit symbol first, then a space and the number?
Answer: A 2
